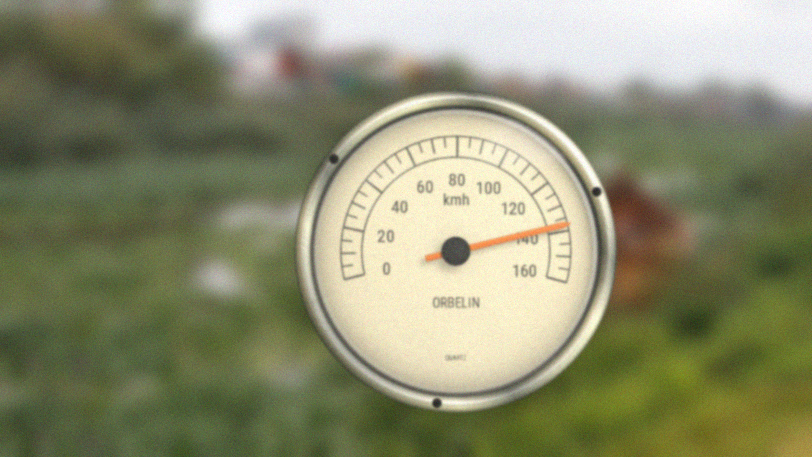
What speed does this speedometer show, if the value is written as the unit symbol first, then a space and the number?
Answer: km/h 137.5
